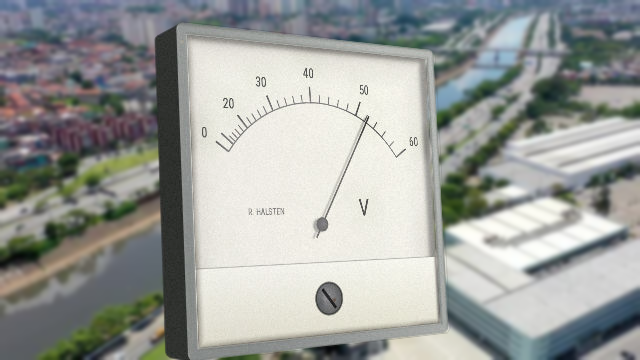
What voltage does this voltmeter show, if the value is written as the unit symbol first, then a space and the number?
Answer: V 52
